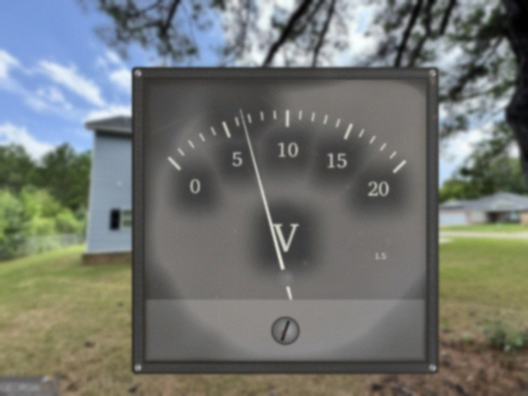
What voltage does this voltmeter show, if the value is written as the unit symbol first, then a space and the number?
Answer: V 6.5
